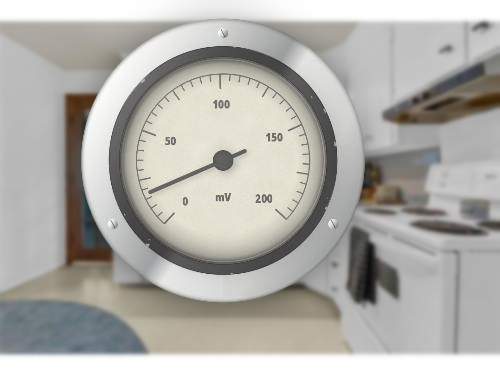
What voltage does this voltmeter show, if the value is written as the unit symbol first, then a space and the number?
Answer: mV 17.5
